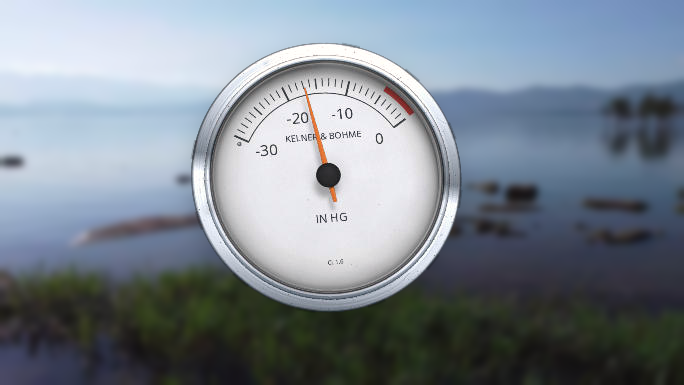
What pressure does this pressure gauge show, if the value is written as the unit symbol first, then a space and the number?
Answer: inHg -17
